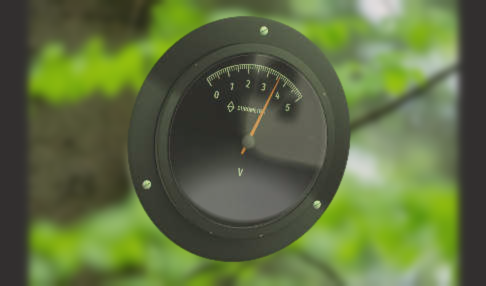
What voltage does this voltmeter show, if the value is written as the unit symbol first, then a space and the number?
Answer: V 3.5
